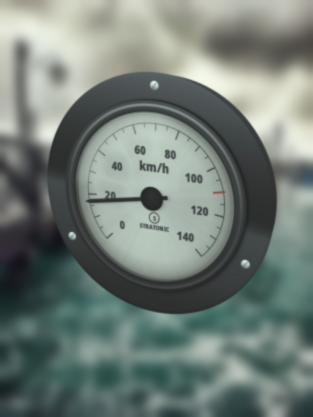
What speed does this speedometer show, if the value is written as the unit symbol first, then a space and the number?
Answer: km/h 17.5
